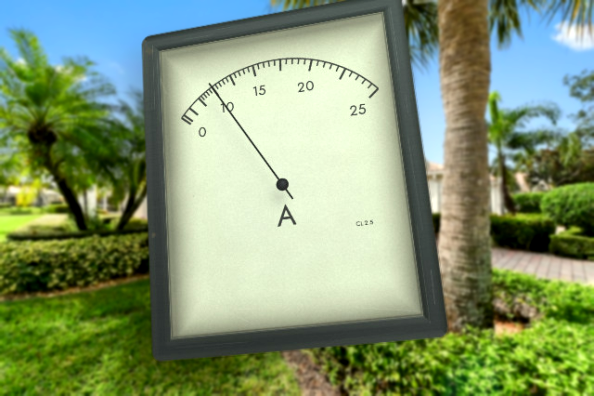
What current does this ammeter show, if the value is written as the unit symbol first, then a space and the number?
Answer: A 10
